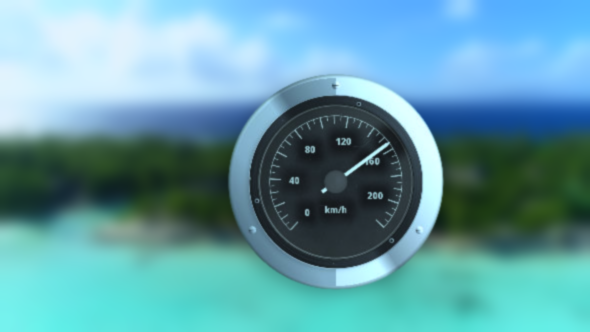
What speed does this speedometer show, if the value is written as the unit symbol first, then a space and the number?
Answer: km/h 155
